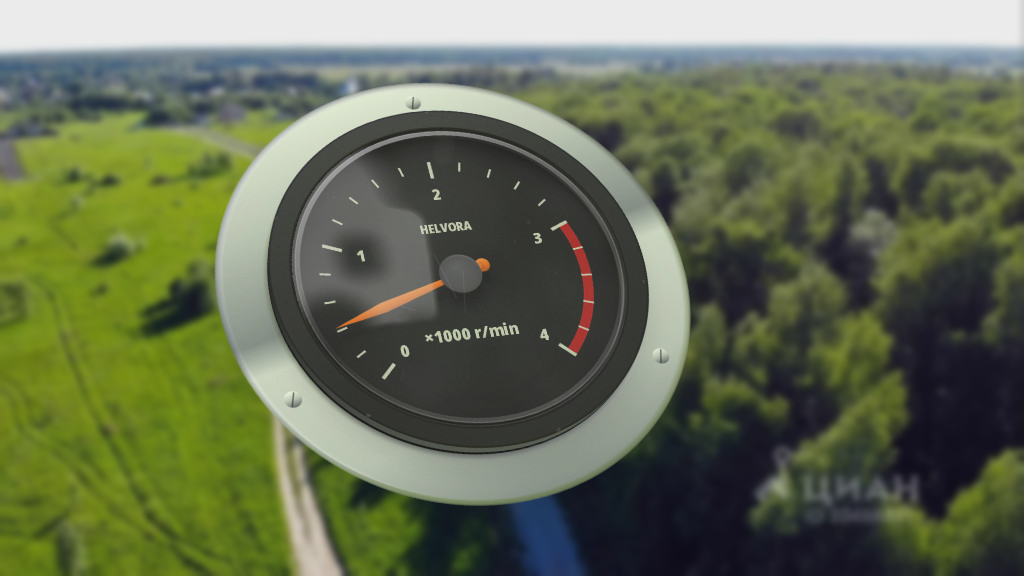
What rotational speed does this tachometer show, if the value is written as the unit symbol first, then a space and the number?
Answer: rpm 400
